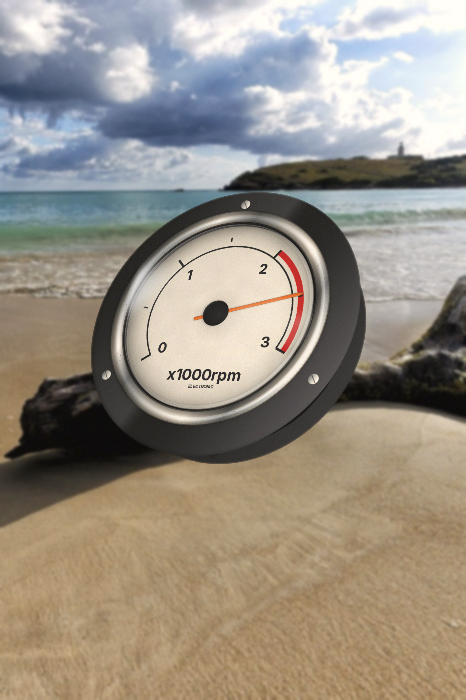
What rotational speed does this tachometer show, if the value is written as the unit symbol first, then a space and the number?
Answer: rpm 2500
